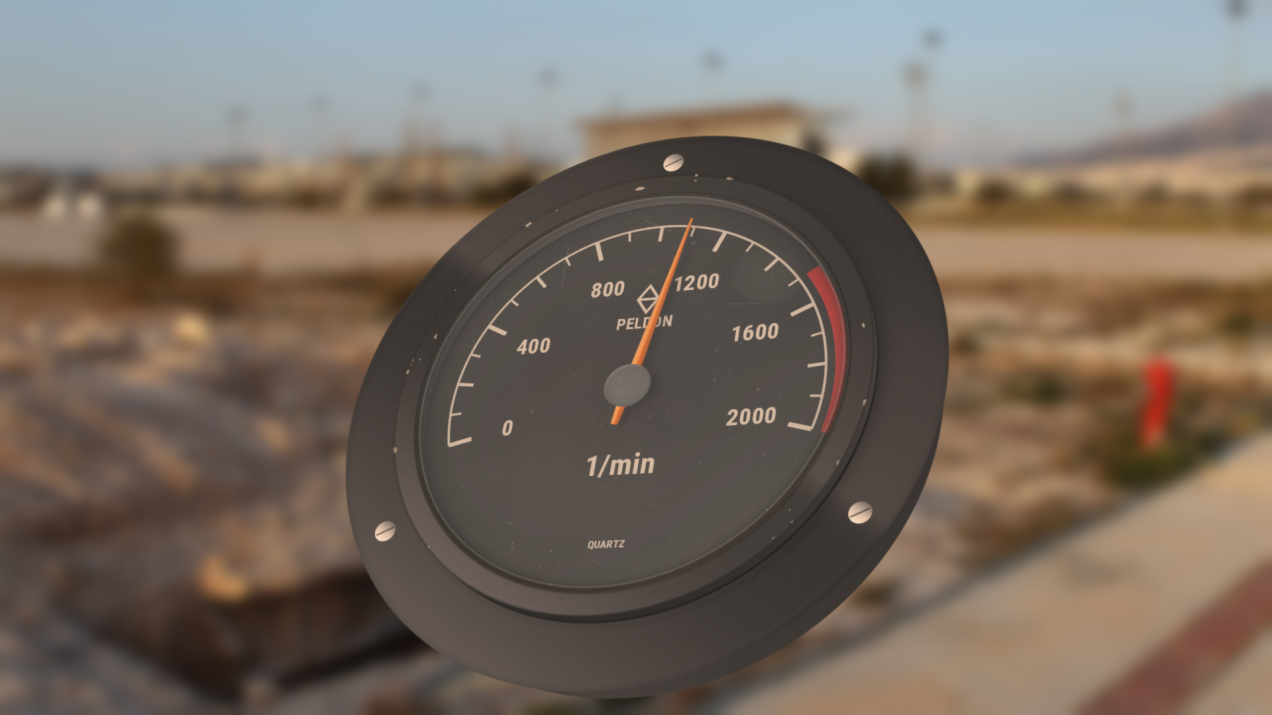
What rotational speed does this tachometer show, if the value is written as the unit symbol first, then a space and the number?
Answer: rpm 1100
